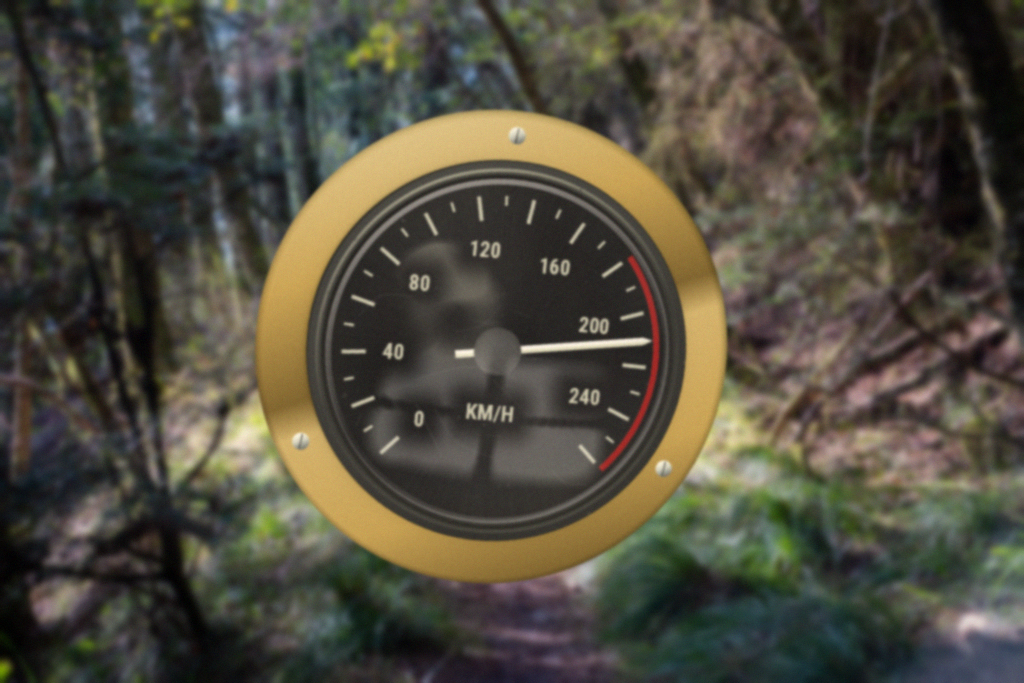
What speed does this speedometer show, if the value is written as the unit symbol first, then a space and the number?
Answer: km/h 210
